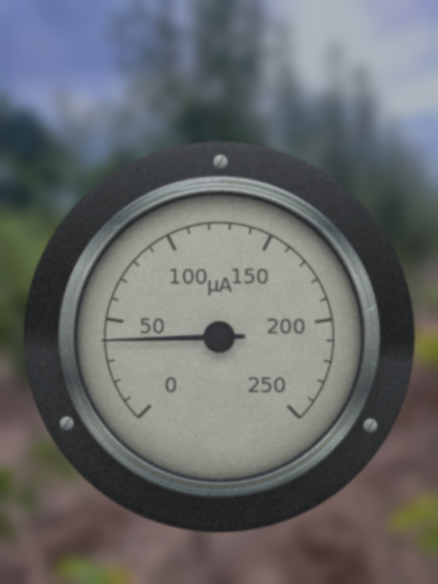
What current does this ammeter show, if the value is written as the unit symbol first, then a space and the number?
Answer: µA 40
